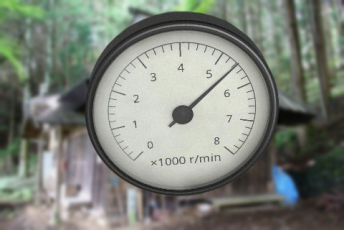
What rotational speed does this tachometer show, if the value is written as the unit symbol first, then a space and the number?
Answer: rpm 5400
